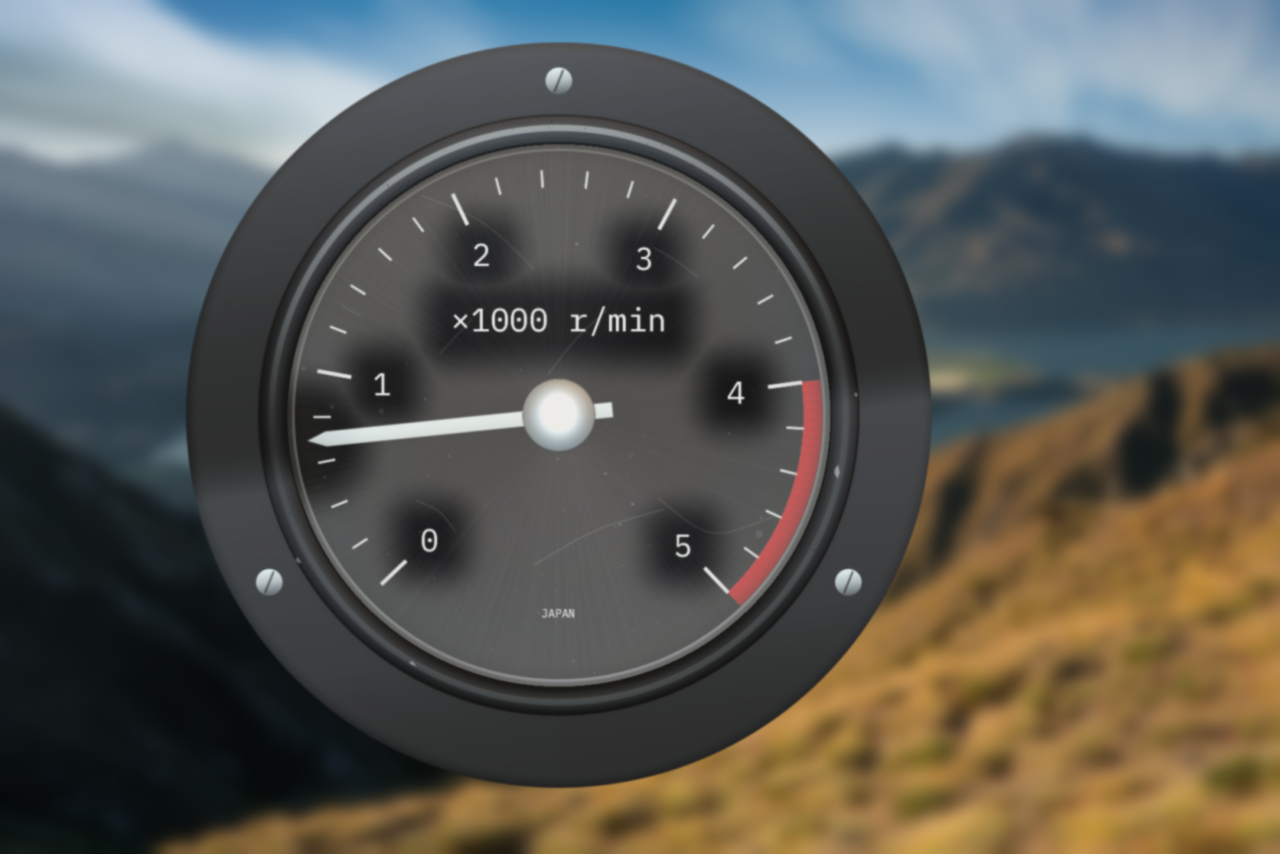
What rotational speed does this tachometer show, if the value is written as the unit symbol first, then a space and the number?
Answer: rpm 700
